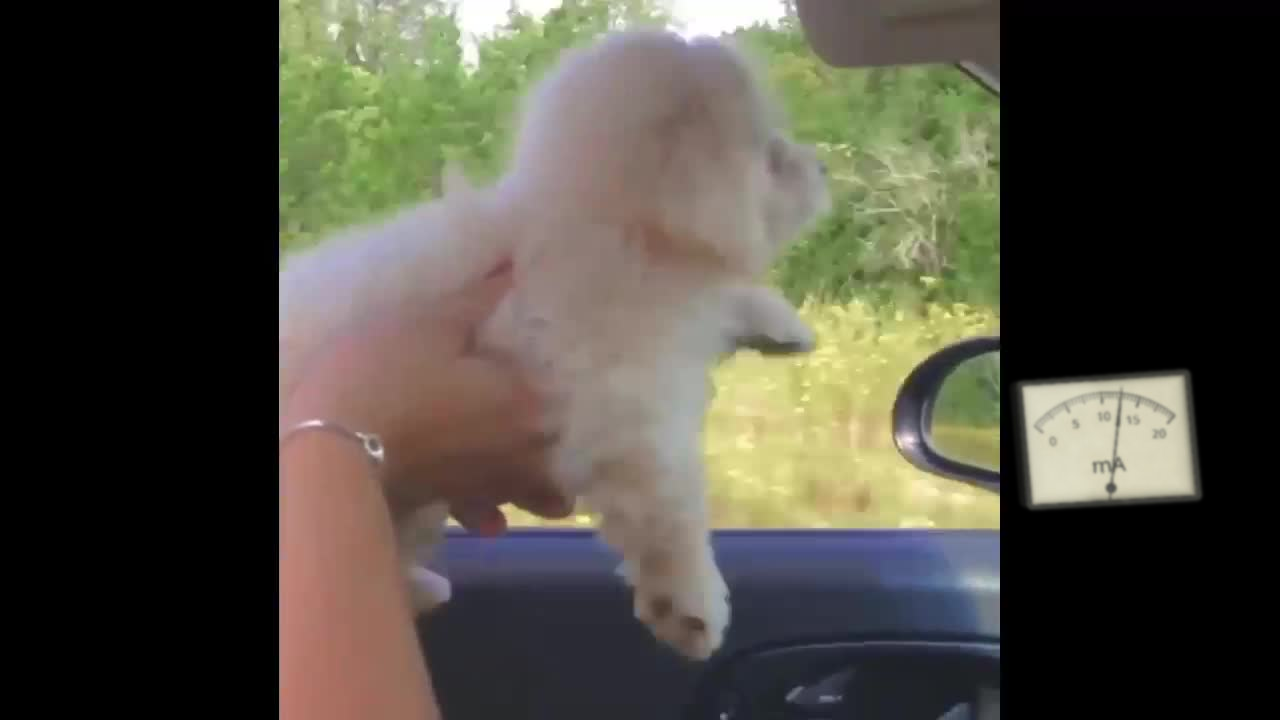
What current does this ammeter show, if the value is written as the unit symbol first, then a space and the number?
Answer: mA 12.5
